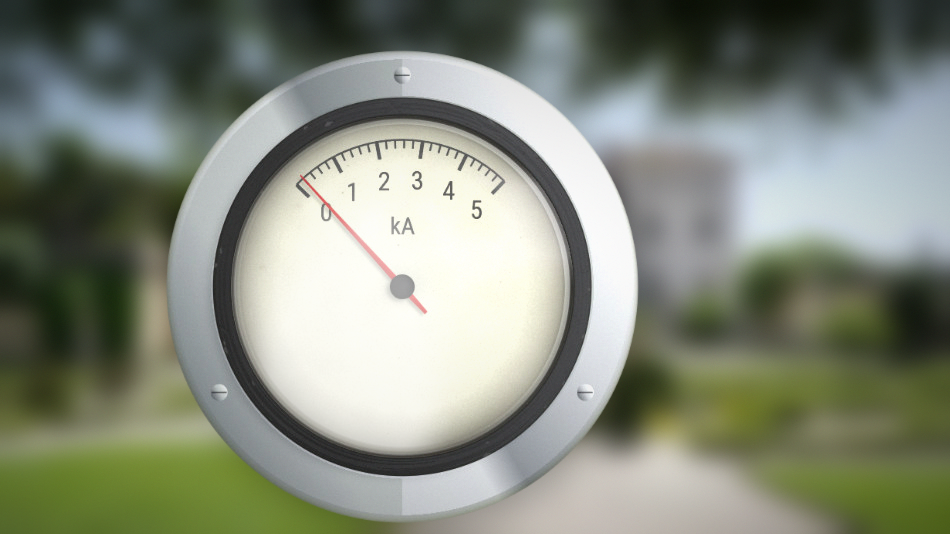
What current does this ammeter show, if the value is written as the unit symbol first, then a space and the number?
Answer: kA 0.2
